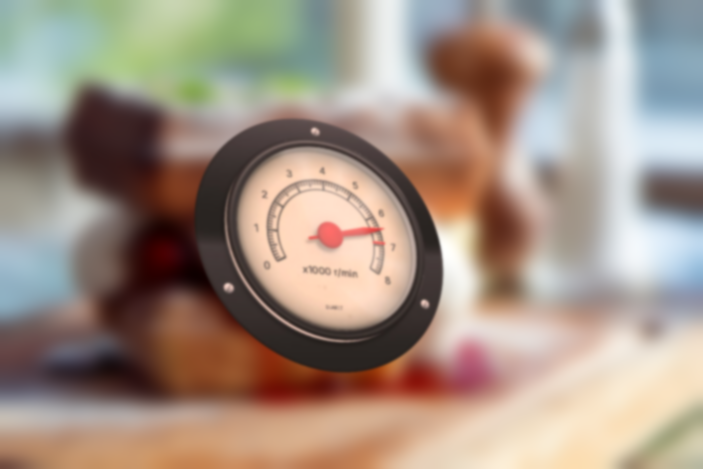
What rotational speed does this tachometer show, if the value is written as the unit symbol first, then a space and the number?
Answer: rpm 6500
